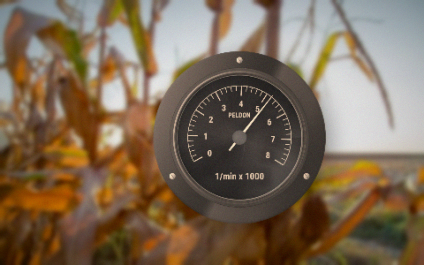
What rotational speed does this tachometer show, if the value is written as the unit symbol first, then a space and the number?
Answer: rpm 5200
